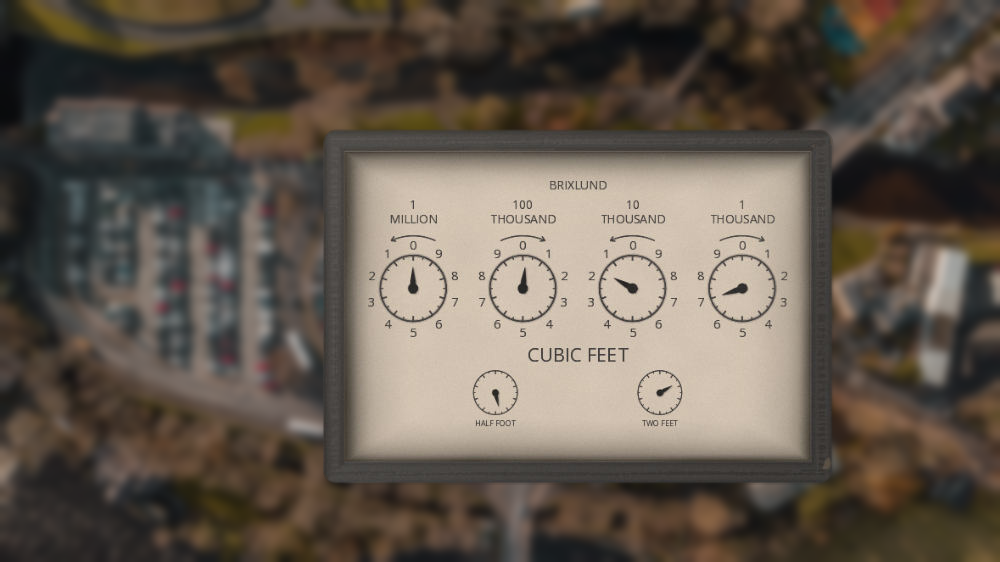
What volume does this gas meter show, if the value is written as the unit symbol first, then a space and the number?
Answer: ft³ 1700
